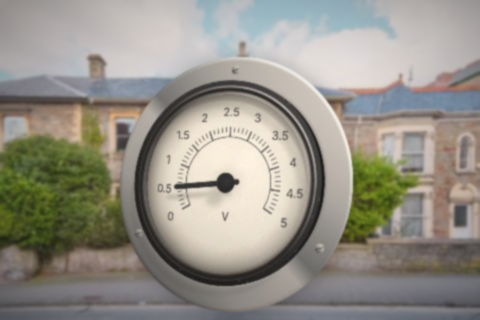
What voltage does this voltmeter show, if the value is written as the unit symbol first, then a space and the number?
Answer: V 0.5
